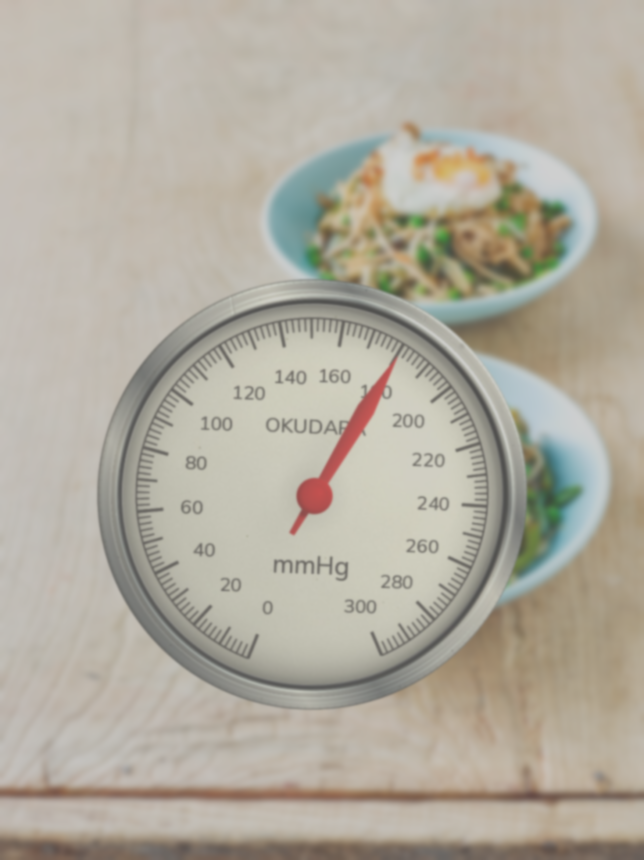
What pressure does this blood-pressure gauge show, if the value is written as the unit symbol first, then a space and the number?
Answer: mmHg 180
